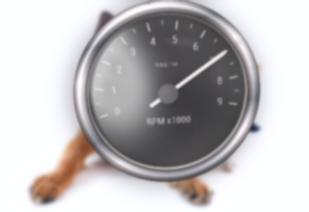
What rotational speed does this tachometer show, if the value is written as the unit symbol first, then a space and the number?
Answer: rpm 7000
